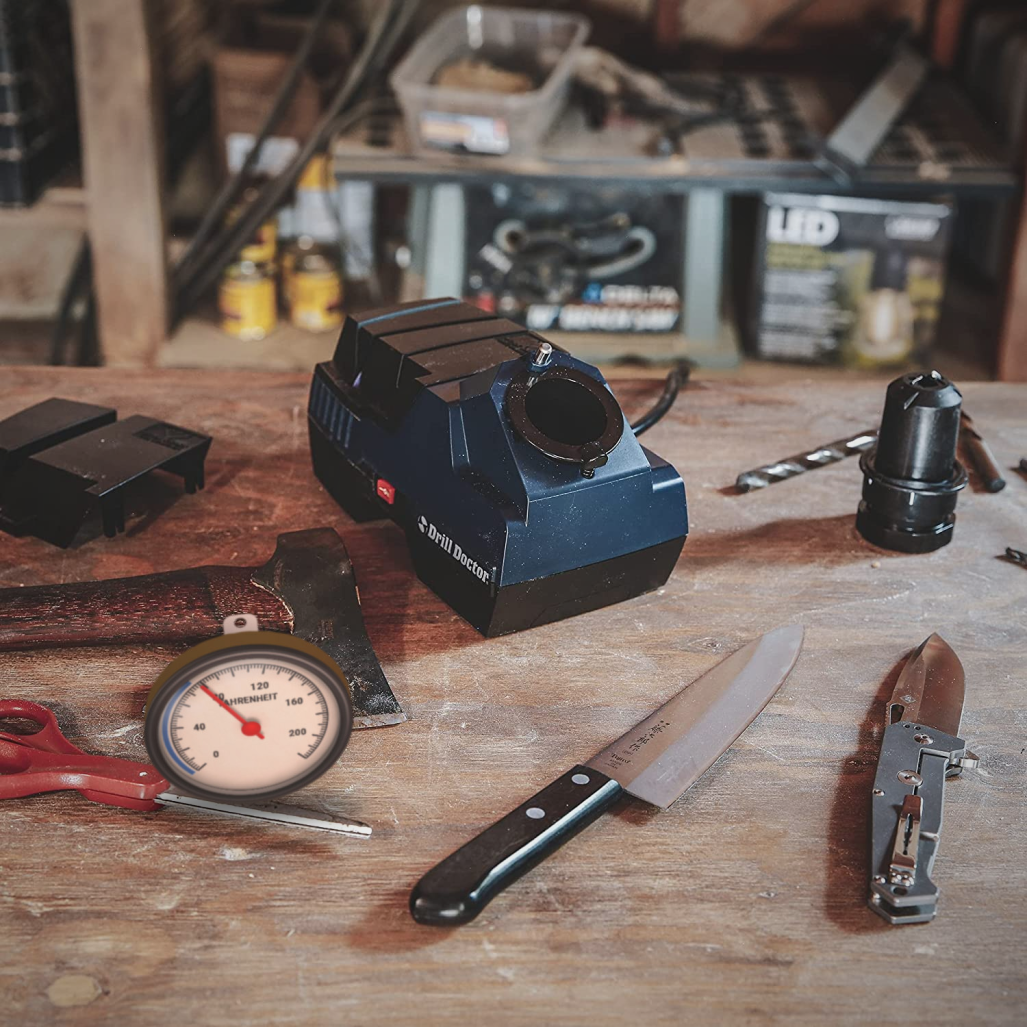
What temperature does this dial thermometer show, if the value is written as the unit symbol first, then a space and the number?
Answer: °F 80
